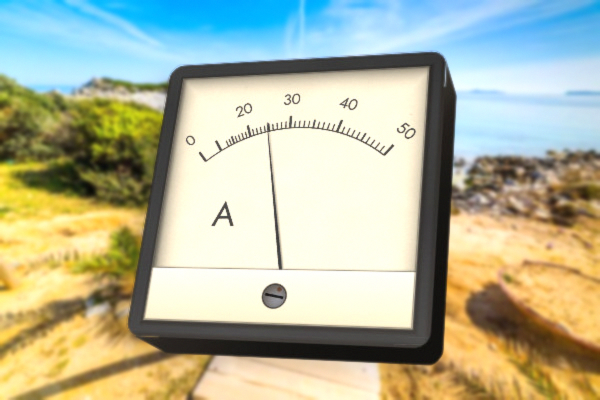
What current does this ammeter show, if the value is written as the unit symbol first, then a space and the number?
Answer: A 25
